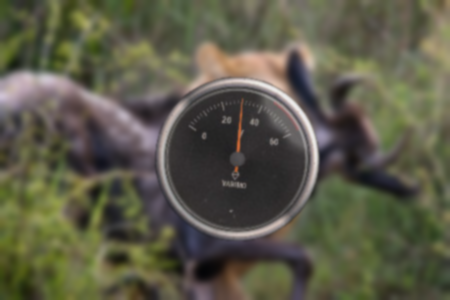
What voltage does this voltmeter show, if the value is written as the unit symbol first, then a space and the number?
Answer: V 30
